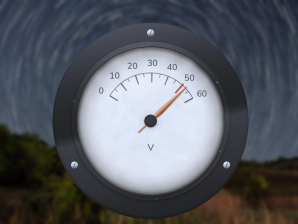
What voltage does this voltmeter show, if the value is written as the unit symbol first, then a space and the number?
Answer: V 52.5
